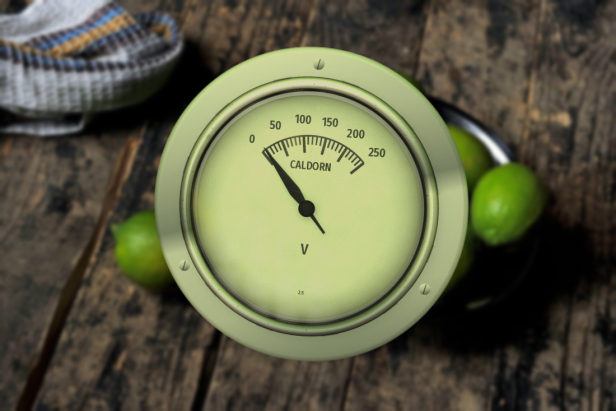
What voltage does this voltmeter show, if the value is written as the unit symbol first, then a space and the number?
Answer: V 10
